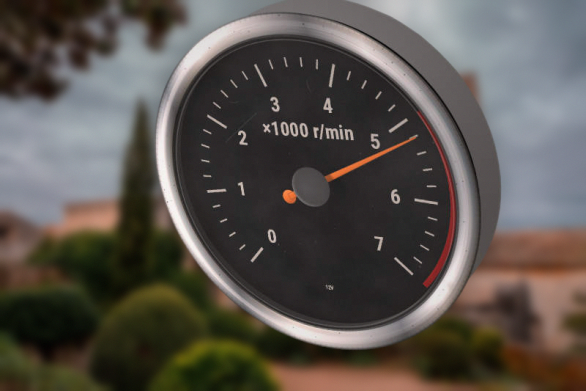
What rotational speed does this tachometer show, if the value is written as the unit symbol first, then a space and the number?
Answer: rpm 5200
